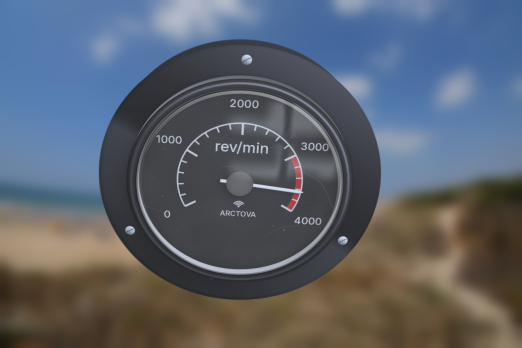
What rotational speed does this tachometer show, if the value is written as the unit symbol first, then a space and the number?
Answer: rpm 3600
